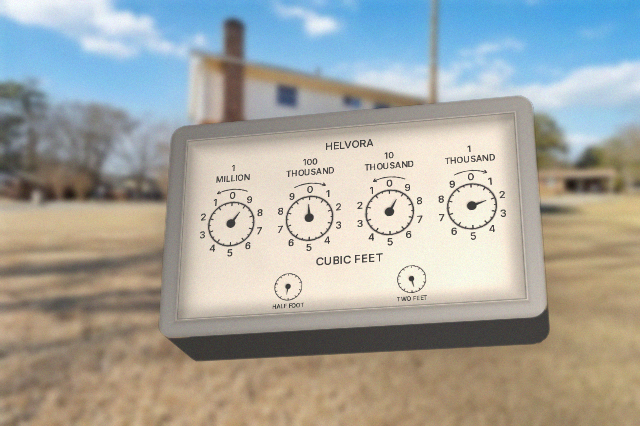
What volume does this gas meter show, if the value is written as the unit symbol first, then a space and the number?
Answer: ft³ 899200
